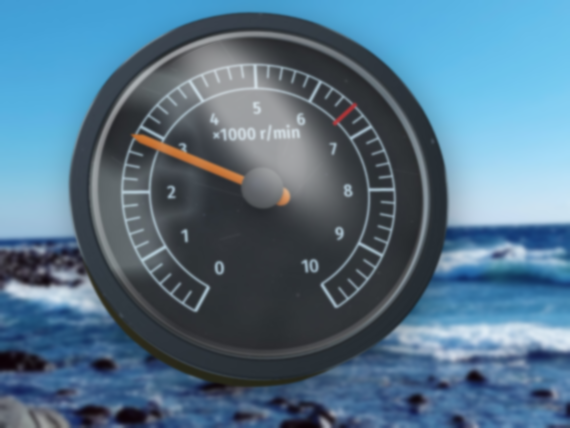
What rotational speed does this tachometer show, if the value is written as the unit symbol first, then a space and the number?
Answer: rpm 2800
